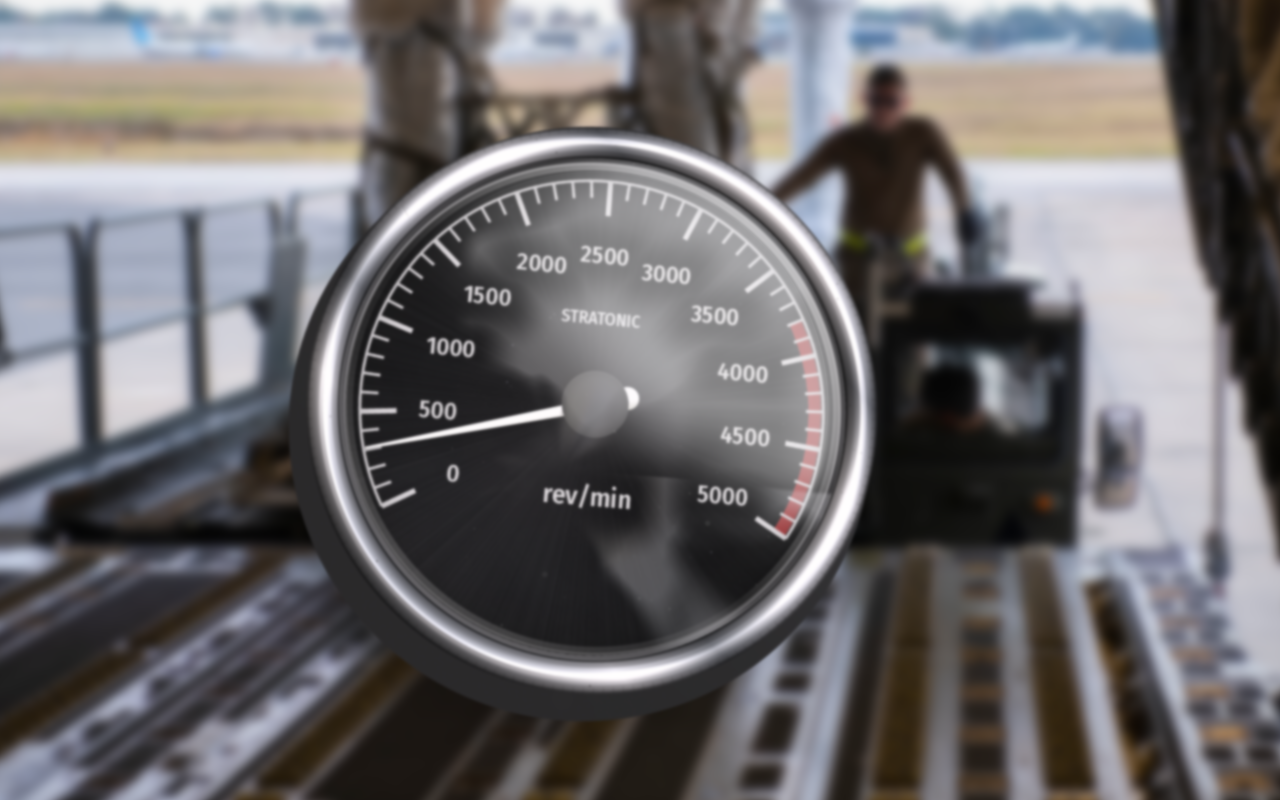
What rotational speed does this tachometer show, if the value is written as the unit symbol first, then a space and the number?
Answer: rpm 300
